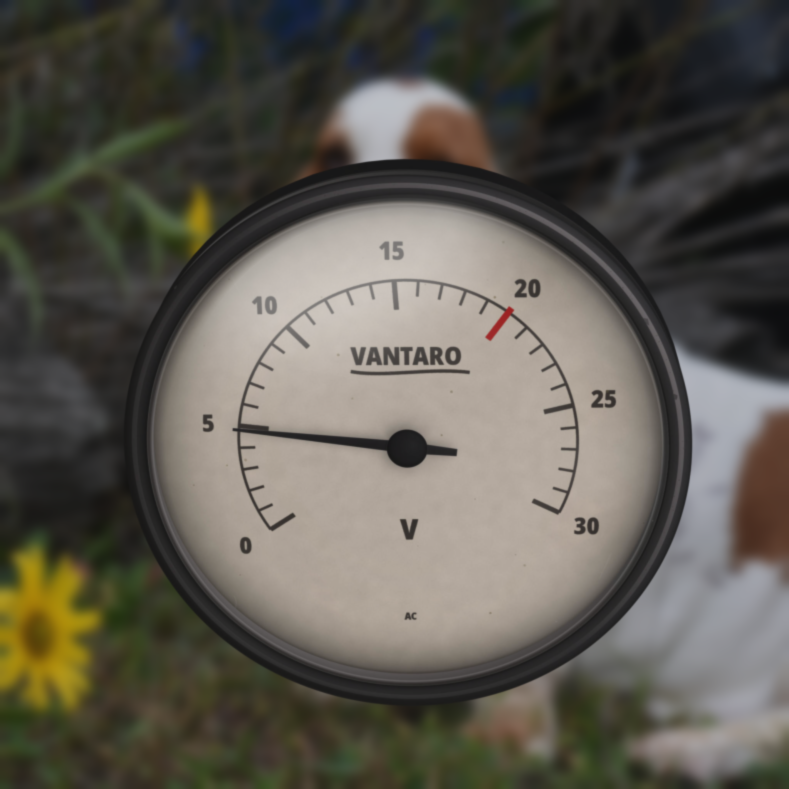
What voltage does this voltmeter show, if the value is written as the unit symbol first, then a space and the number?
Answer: V 5
